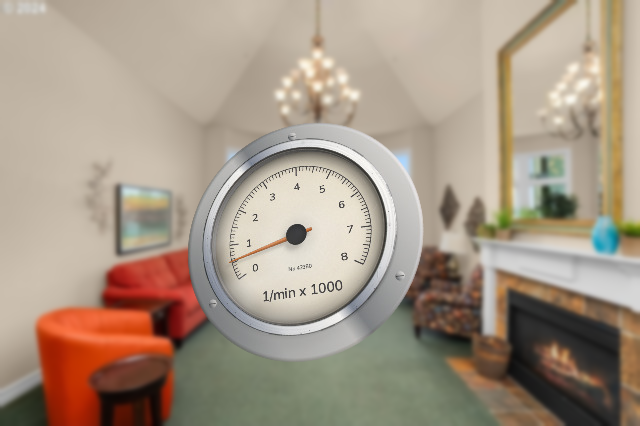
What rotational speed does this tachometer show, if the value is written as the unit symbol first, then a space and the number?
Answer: rpm 500
